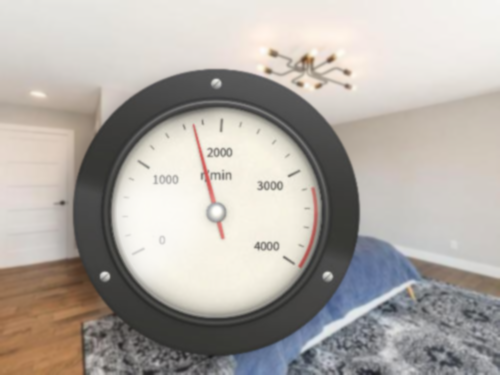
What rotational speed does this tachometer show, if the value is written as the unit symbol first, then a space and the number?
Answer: rpm 1700
